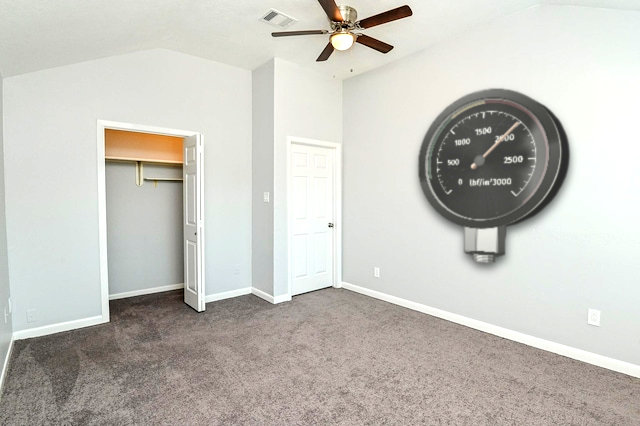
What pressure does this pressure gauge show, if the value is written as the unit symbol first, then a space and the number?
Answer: psi 2000
